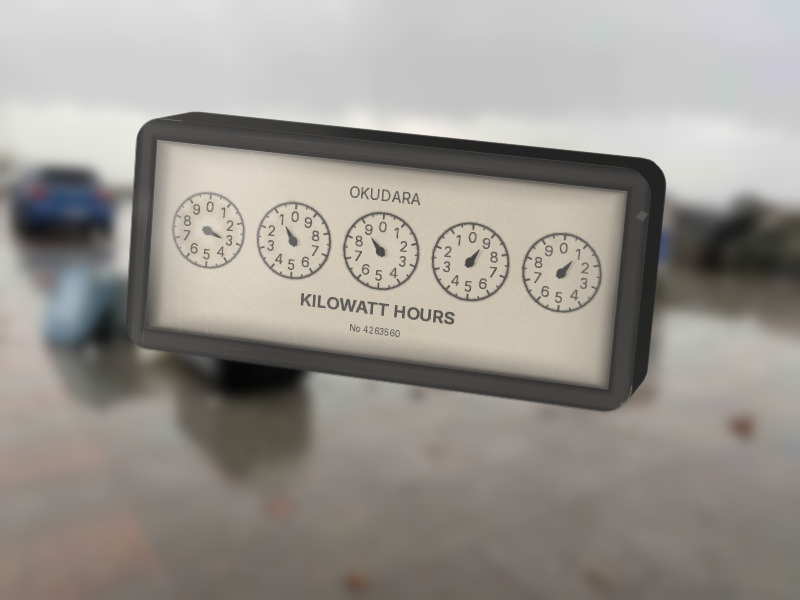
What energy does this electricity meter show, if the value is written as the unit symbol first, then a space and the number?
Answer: kWh 30891
